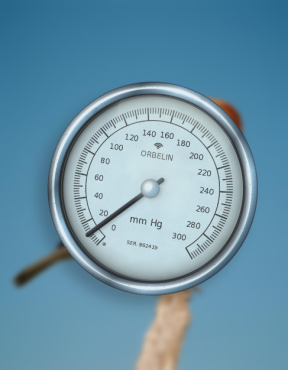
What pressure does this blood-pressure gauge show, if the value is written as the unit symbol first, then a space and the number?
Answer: mmHg 10
